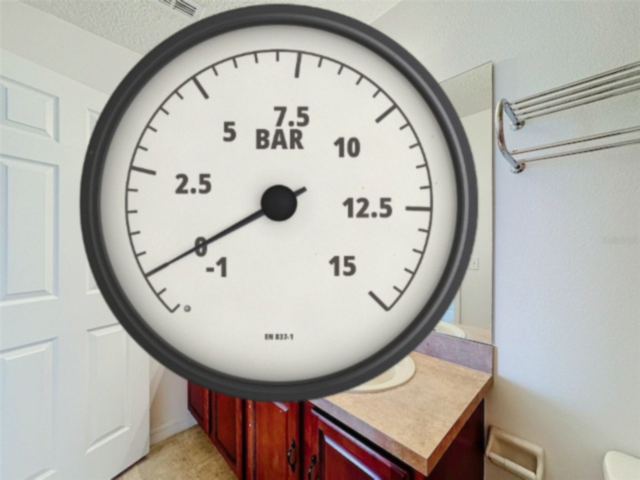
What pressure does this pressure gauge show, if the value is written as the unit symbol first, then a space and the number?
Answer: bar 0
